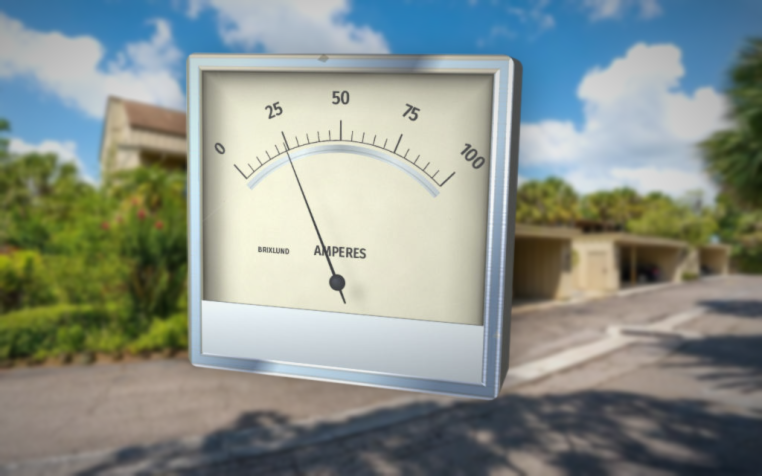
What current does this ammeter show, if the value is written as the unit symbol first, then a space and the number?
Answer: A 25
